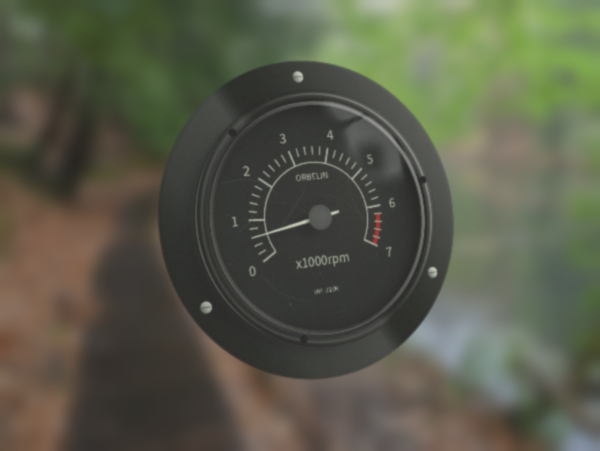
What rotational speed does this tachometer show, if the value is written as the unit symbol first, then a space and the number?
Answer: rpm 600
